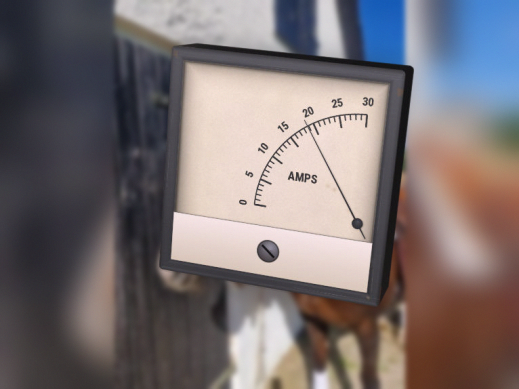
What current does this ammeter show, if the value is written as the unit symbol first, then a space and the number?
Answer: A 19
